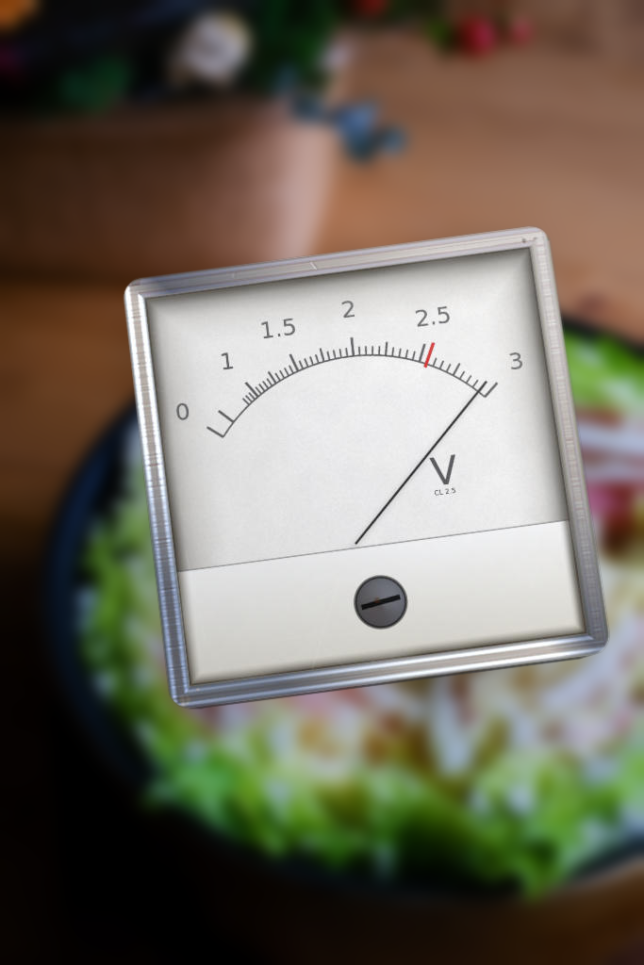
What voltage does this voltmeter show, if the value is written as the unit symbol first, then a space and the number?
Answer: V 2.95
